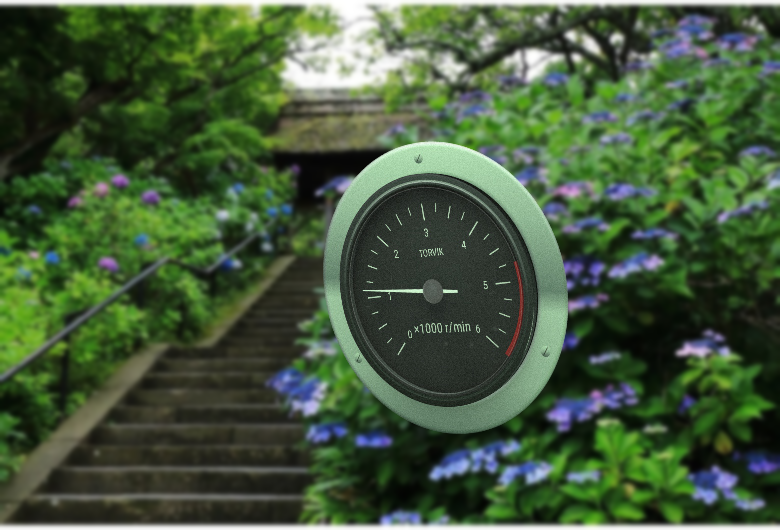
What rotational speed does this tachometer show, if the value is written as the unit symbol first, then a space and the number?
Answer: rpm 1125
